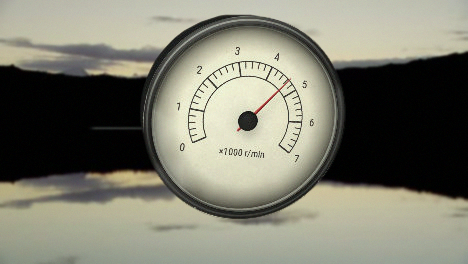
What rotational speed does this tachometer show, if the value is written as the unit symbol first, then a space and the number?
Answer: rpm 4600
